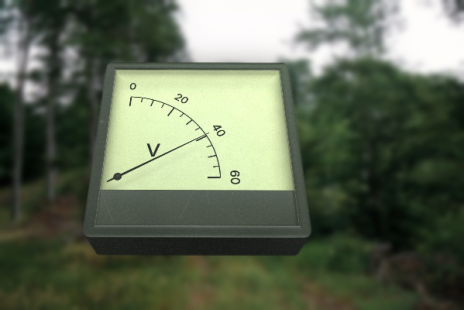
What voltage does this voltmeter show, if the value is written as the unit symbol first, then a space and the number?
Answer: V 40
